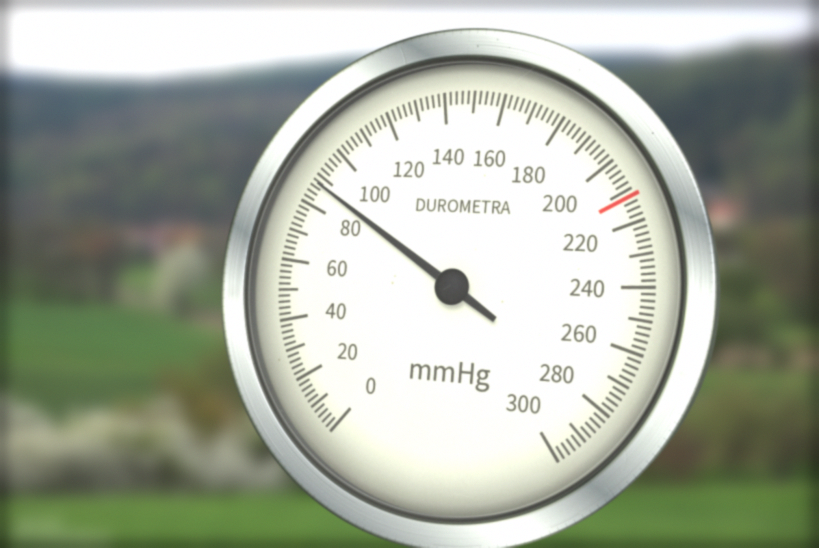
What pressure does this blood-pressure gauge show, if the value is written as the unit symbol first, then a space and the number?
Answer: mmHg 88
